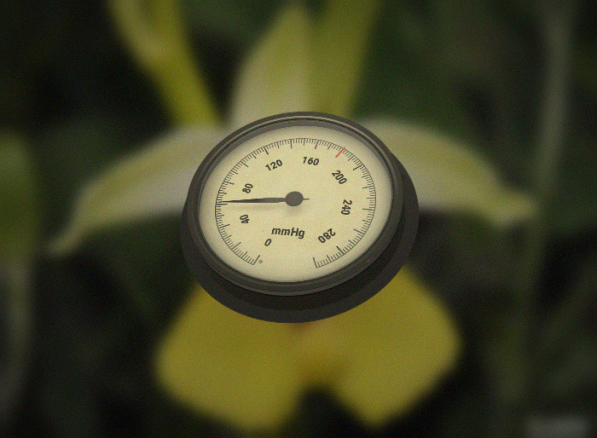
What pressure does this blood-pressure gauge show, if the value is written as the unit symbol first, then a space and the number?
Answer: mmHg 60
